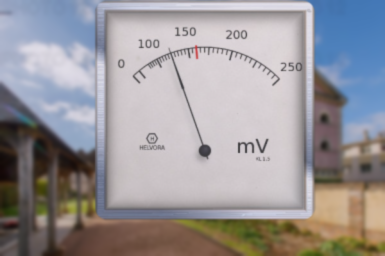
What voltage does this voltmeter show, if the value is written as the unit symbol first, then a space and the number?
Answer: mV 125
